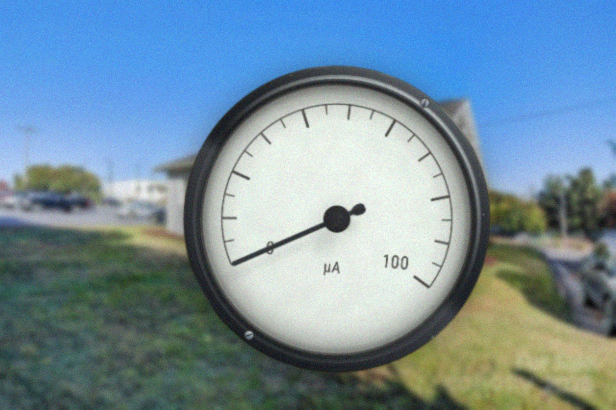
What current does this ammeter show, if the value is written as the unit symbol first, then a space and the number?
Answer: µA 0
